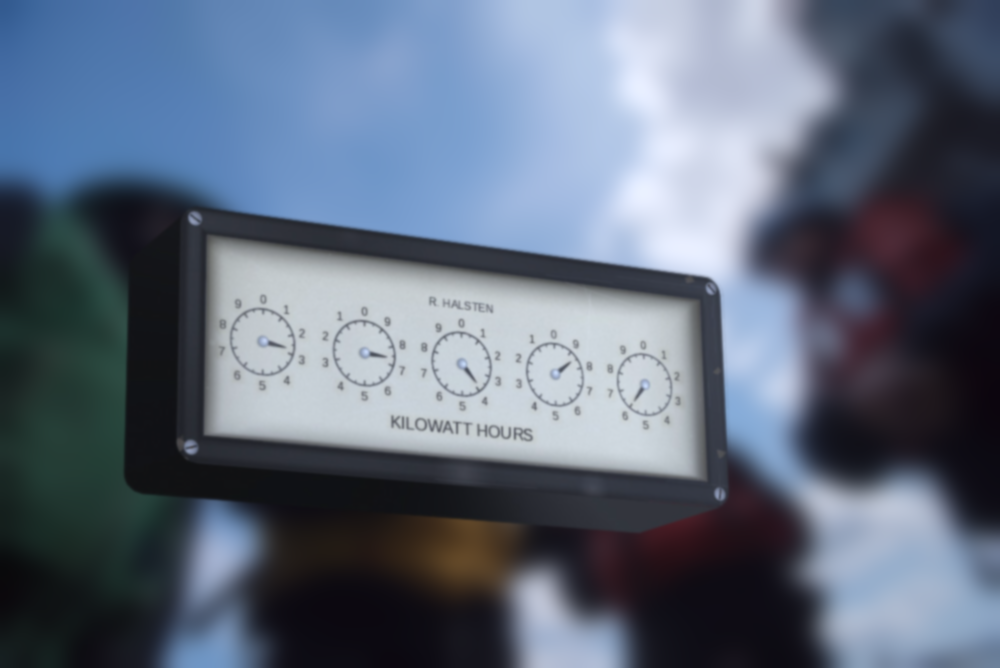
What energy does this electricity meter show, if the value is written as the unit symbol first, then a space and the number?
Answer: kWh 27386
